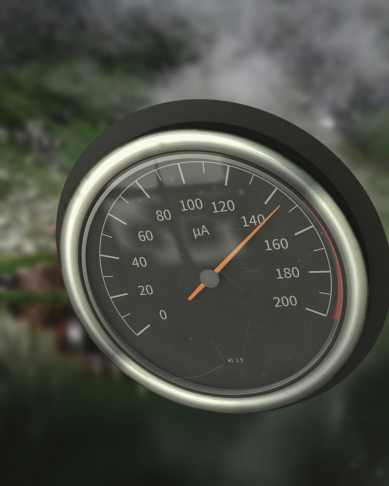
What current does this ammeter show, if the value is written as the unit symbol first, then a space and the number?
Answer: µA 145
